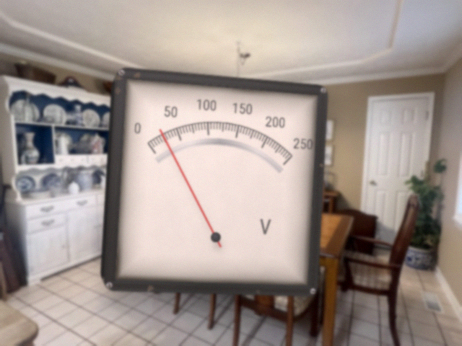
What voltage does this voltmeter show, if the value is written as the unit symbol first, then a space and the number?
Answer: V 25
